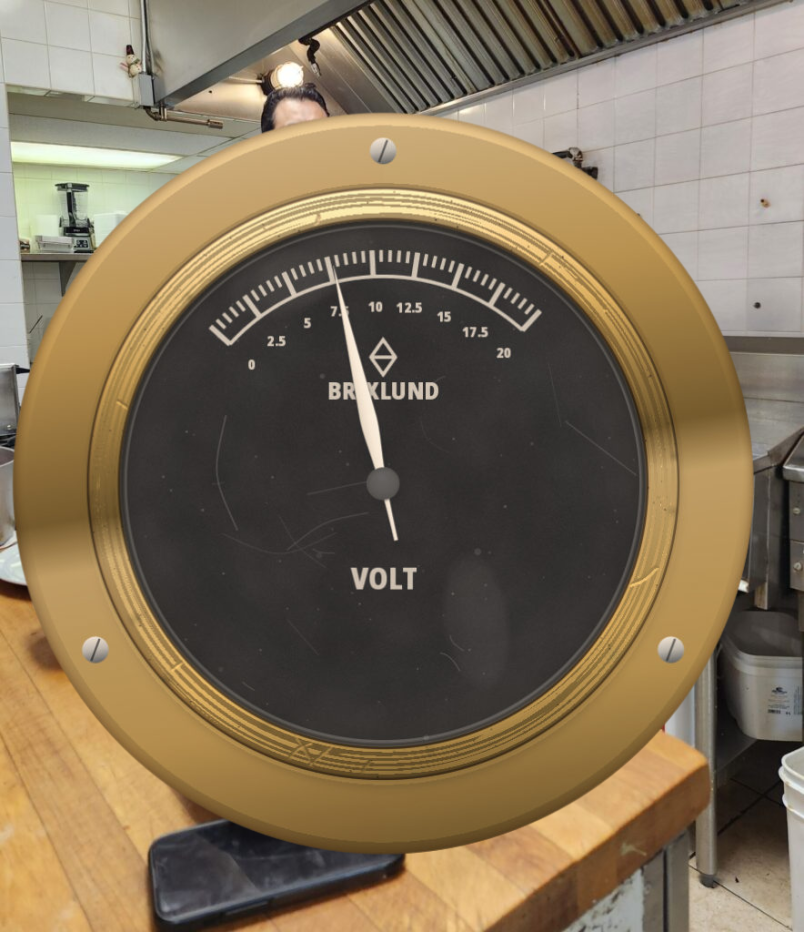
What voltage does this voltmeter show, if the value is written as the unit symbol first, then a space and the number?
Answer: V 7.75
